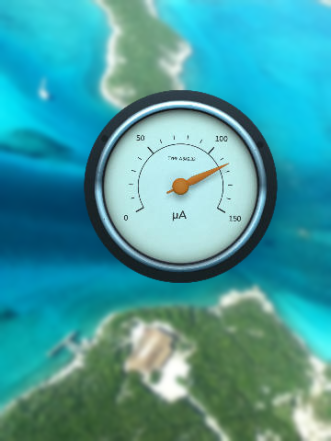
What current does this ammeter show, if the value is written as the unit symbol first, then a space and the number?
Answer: µA 115
